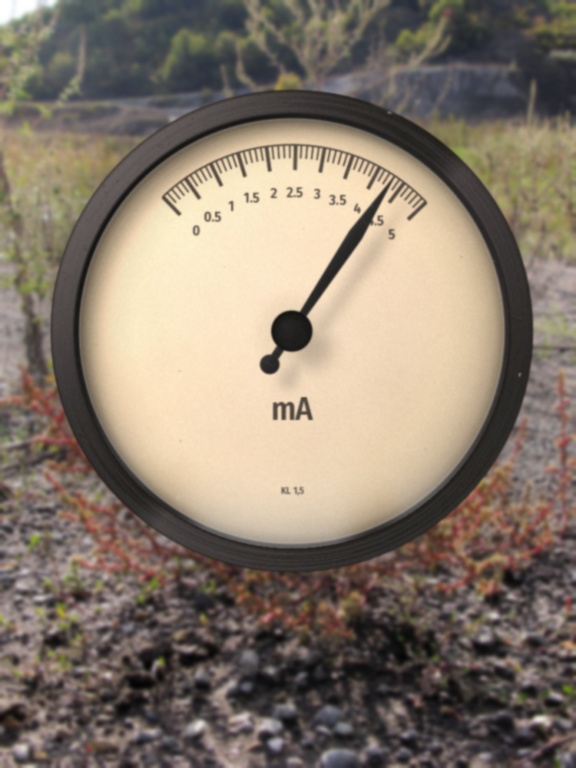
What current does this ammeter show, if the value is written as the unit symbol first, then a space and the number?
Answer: mA 4.3
